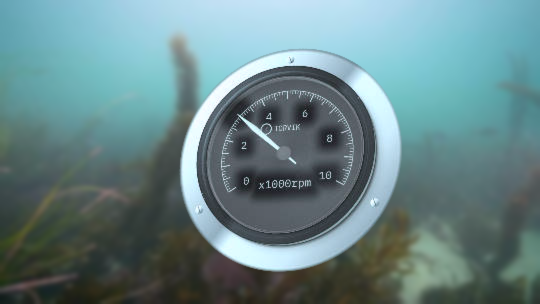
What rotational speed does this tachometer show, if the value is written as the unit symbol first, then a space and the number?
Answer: rpm 3000
